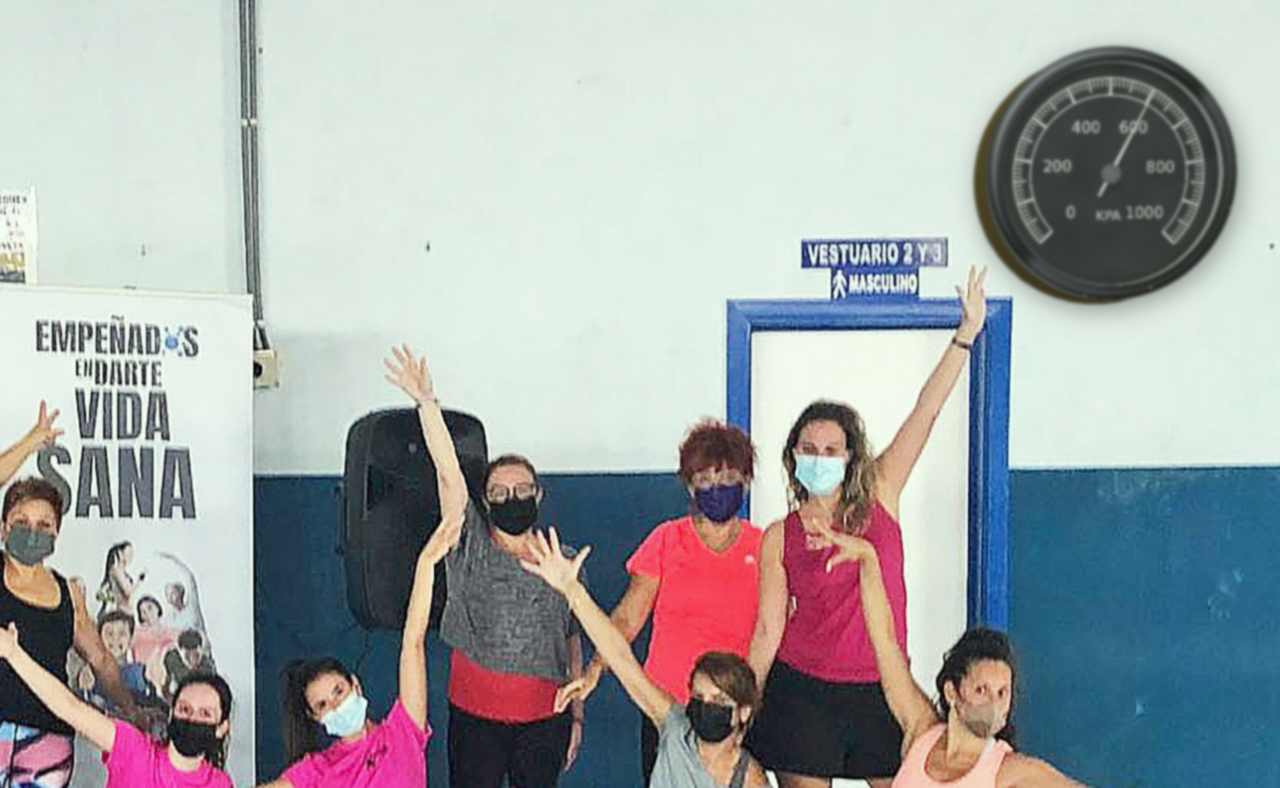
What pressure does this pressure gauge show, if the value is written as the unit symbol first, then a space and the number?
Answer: kPa 600
